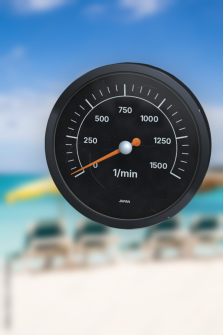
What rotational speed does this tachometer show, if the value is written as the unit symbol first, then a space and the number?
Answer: rpm 25
